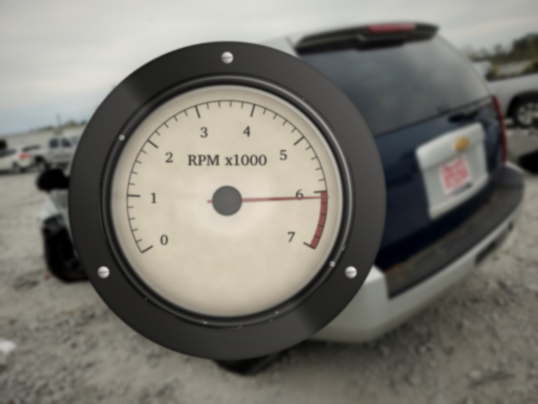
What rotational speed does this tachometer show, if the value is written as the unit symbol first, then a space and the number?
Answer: rpm 6100
